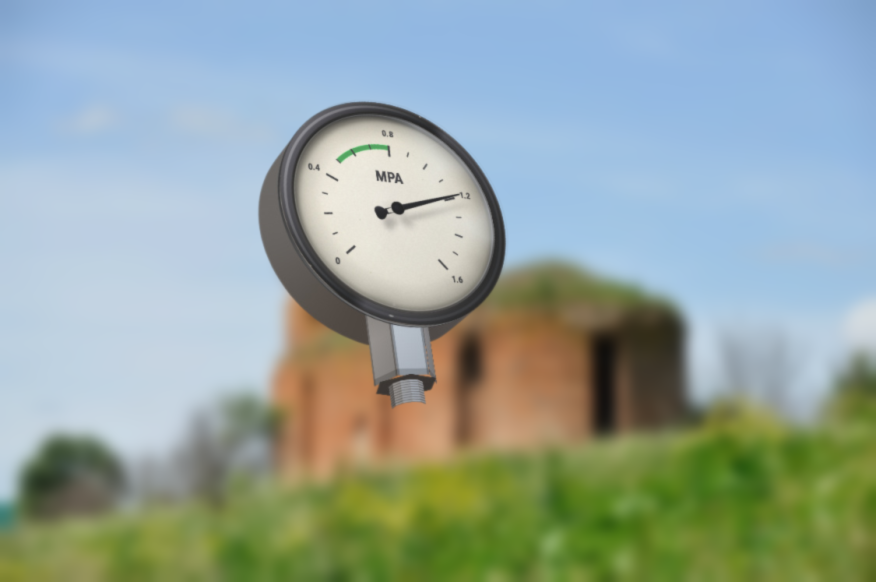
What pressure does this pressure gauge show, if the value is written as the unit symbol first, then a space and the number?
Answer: MPa 1.2
